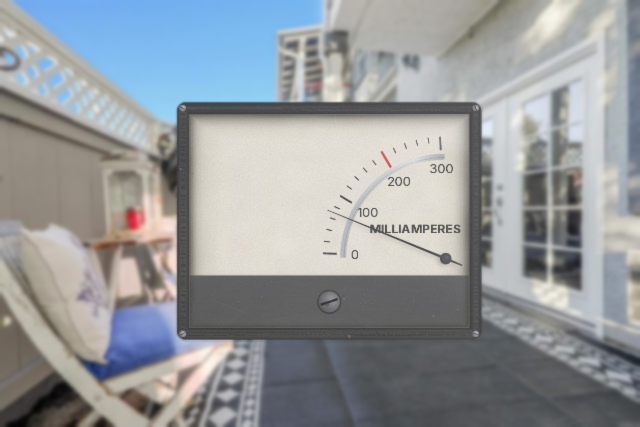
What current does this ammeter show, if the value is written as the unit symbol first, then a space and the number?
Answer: mA 70
